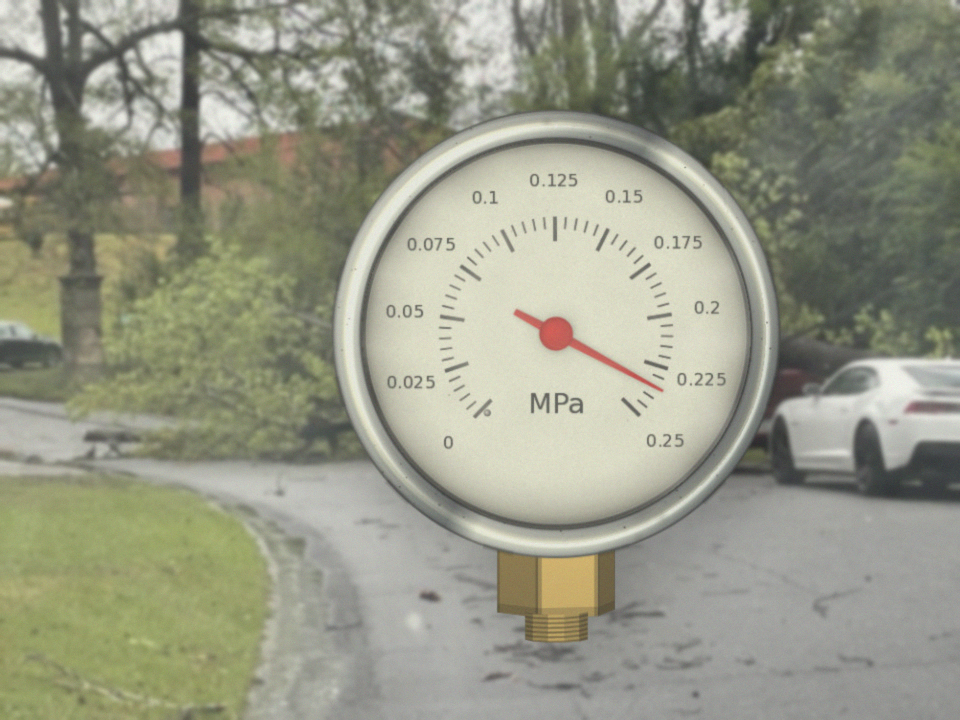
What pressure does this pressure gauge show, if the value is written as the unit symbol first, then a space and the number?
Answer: MPa 0.235
